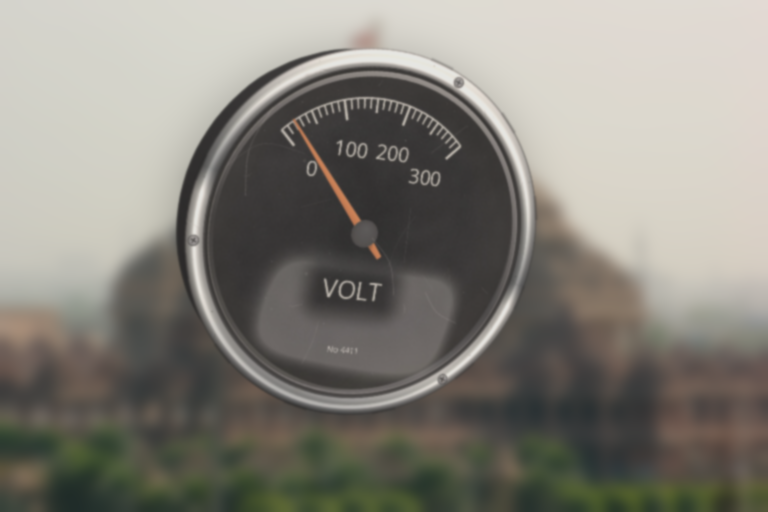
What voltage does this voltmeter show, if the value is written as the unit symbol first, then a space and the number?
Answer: V 20
